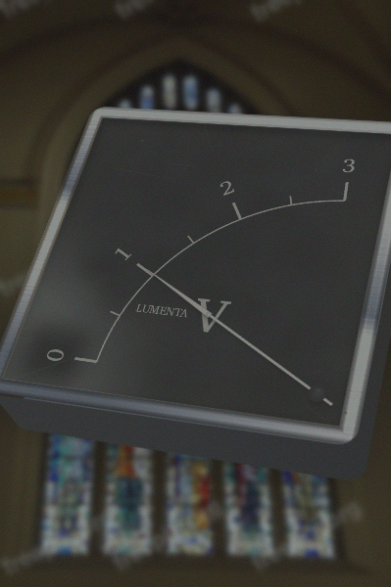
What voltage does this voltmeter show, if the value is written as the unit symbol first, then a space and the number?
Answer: V 1
